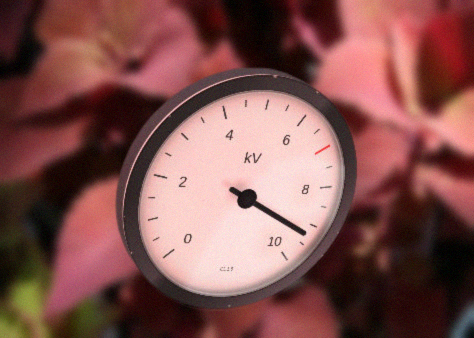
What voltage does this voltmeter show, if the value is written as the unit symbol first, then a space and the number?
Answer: kV 9.25
